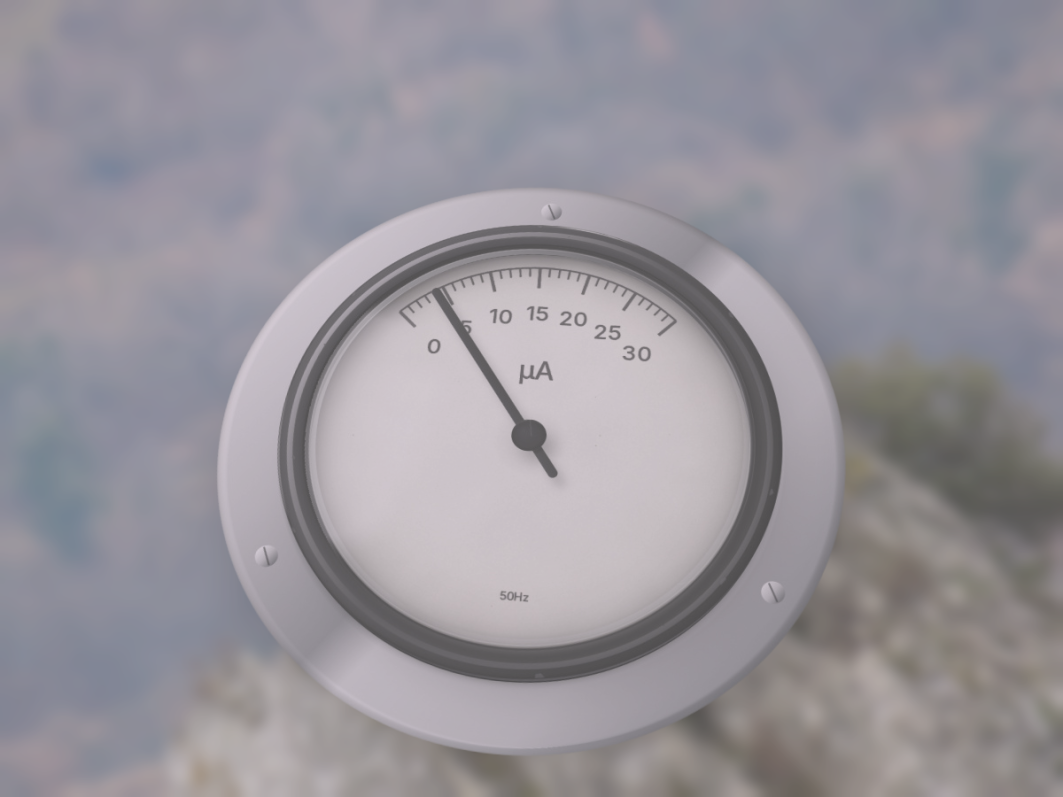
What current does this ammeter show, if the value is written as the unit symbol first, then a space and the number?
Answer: µA 4
